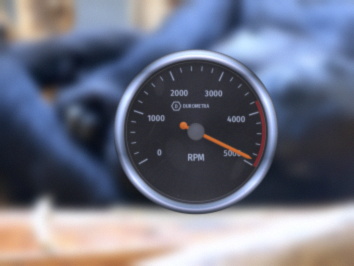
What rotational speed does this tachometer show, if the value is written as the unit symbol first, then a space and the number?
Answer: rpm 4900
